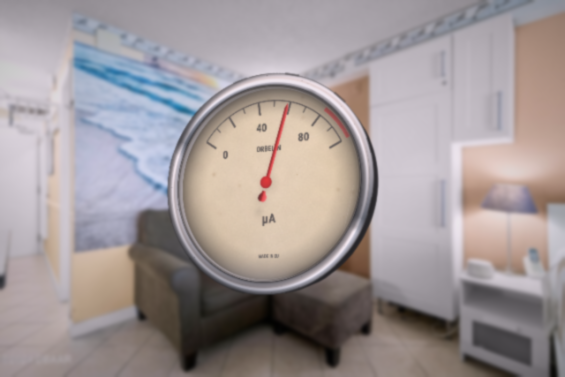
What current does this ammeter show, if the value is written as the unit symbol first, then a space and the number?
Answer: µA 60
